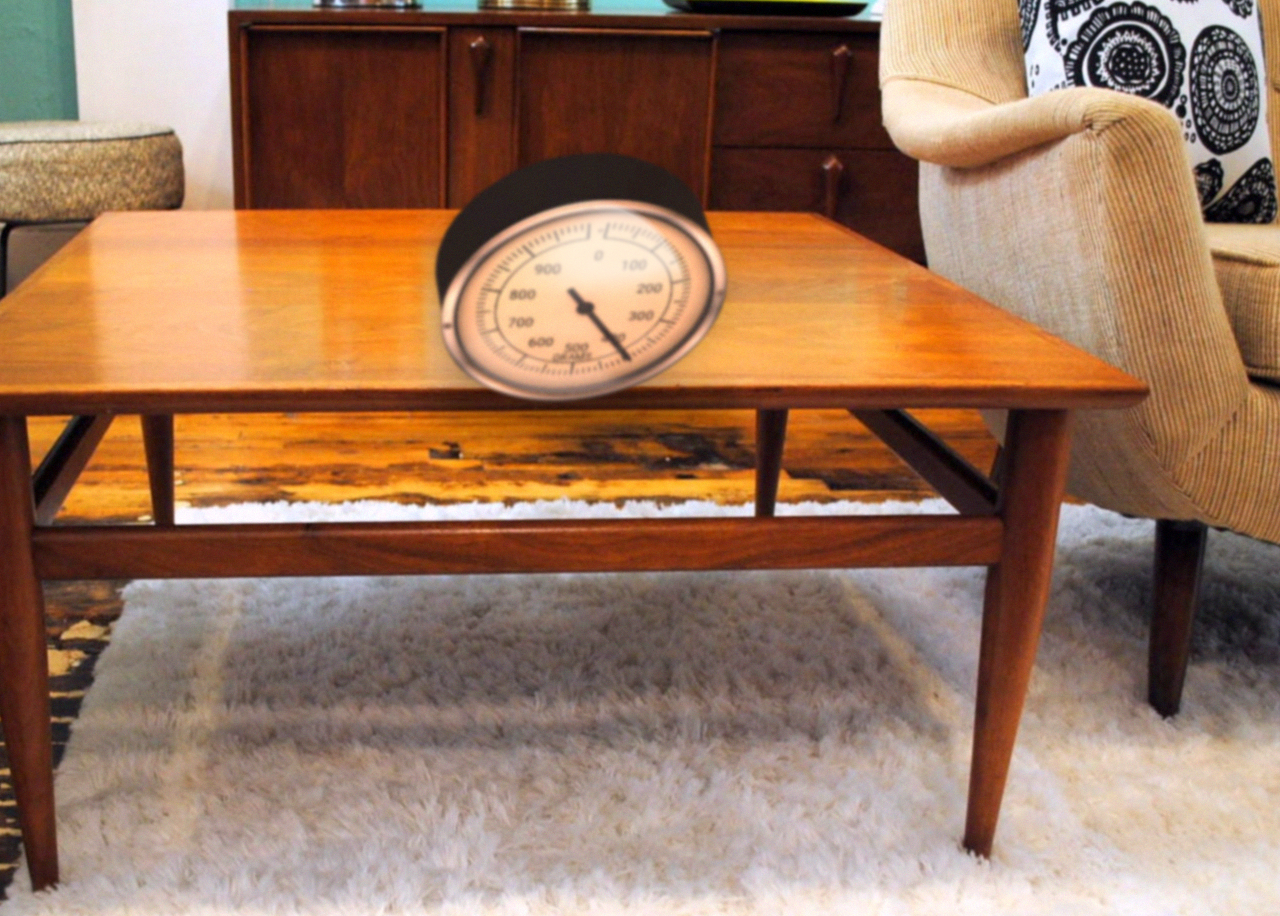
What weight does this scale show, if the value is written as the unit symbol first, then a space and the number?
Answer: g 400
